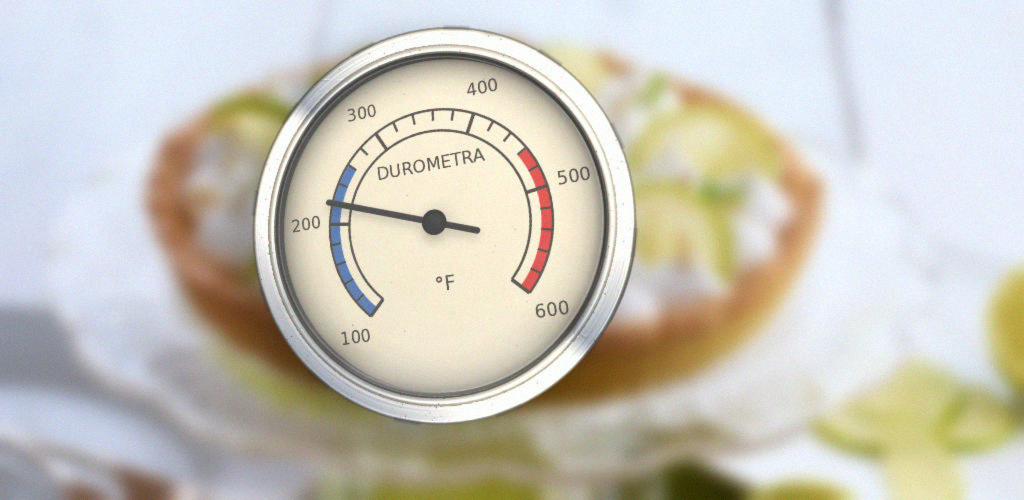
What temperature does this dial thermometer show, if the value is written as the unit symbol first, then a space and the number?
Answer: °F 220
